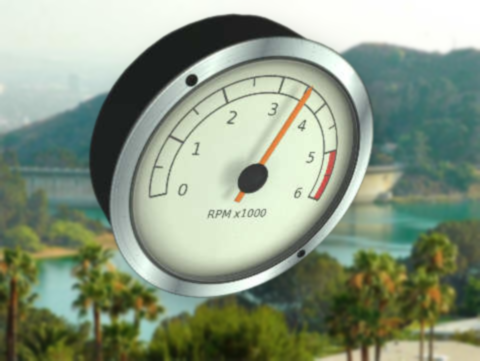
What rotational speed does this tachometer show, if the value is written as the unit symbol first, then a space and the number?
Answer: rpm 3500
